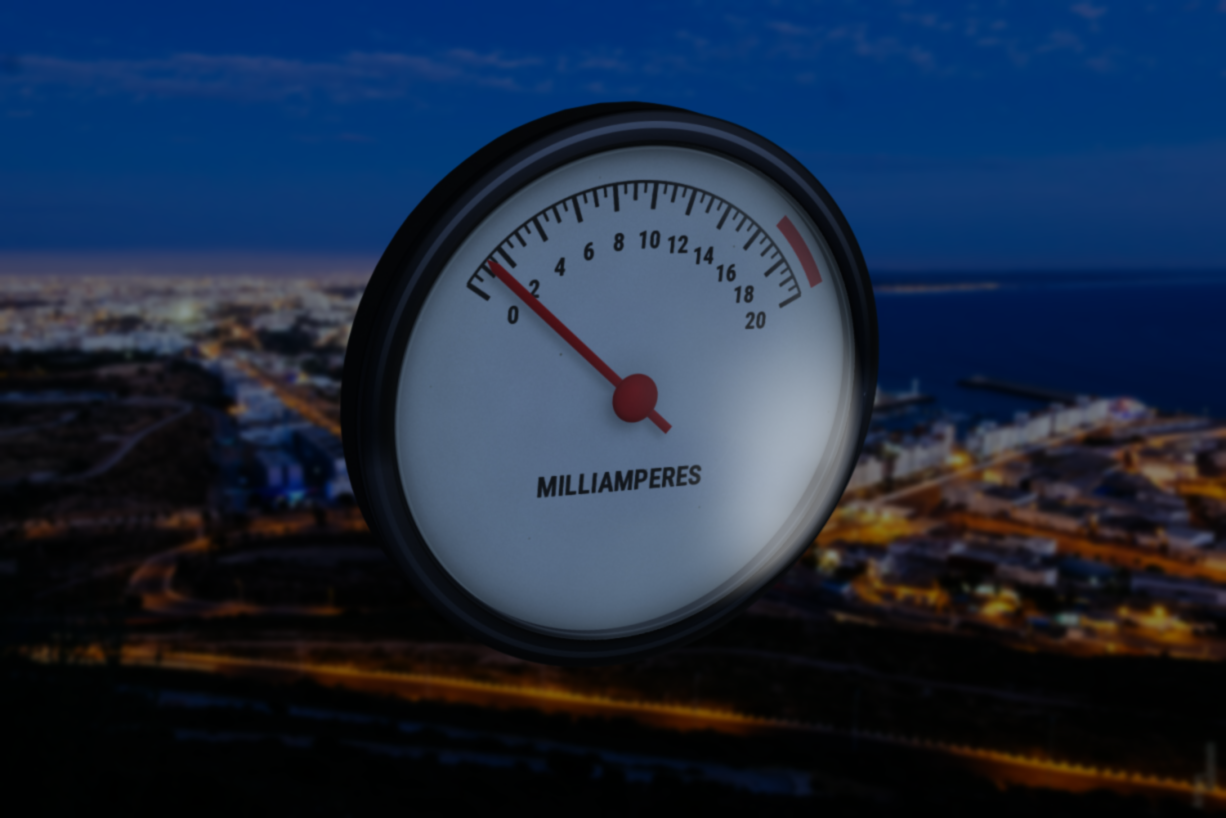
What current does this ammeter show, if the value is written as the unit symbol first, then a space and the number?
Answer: mA 1.25
